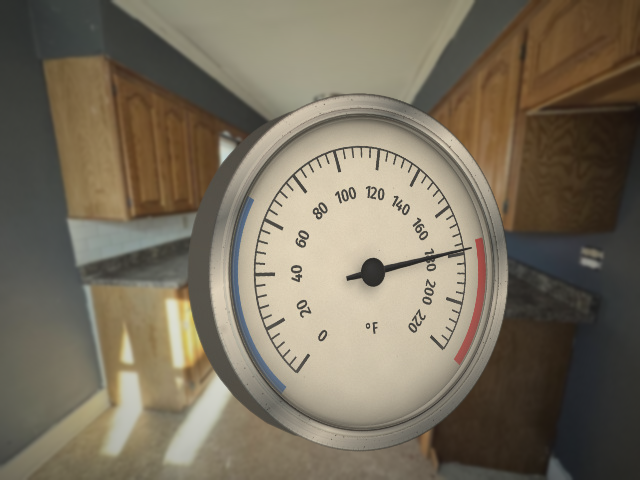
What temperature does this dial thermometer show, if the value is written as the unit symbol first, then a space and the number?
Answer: °F 178
